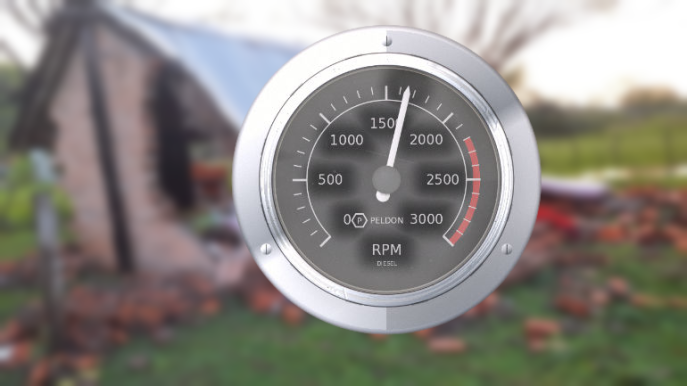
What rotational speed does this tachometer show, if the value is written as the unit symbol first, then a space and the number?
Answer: rpm 1650
